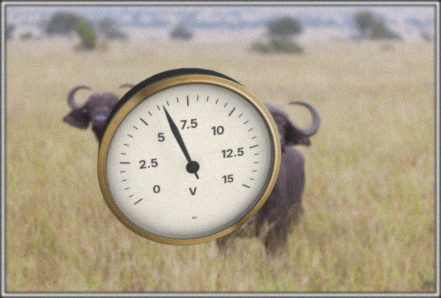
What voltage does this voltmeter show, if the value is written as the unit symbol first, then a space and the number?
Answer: V 6.25
